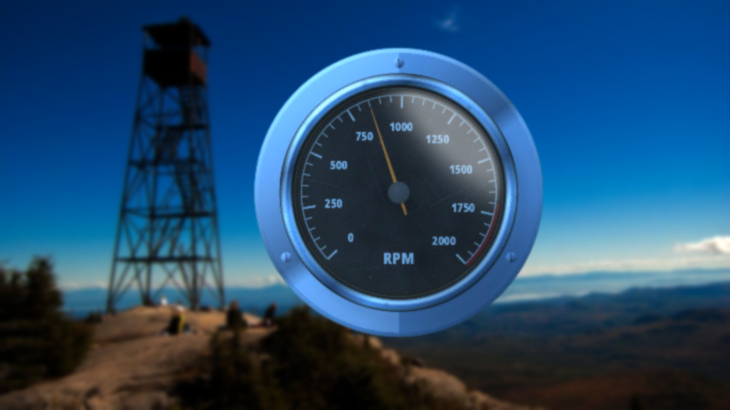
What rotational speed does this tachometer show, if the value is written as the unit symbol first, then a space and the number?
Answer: rpm 850
